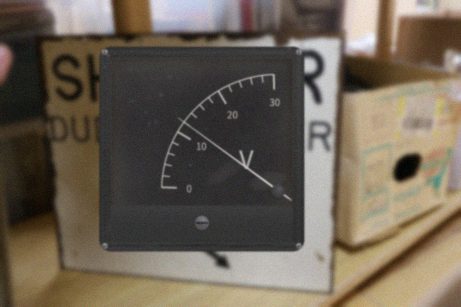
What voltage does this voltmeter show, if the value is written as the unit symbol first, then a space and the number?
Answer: V 12
